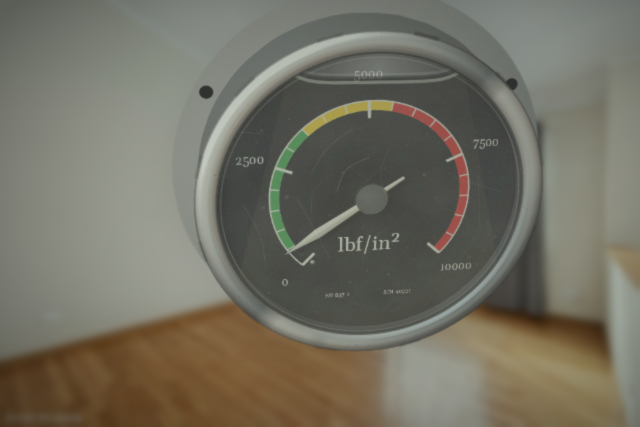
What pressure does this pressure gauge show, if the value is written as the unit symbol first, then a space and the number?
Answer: psi 500
